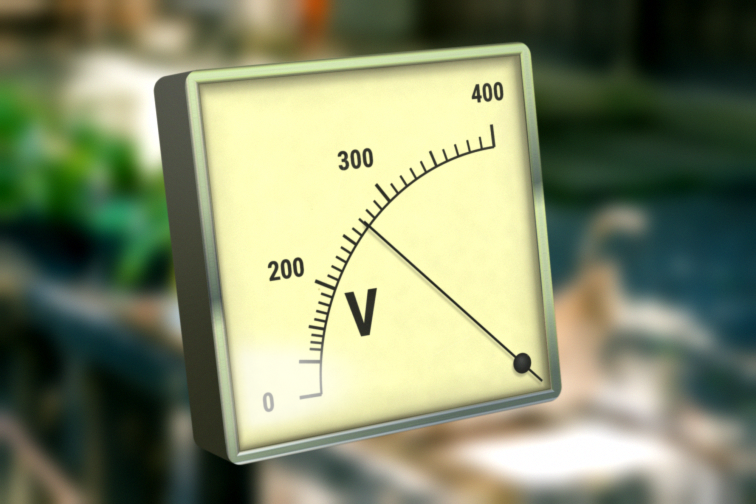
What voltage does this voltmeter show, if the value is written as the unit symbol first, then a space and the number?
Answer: V 270
